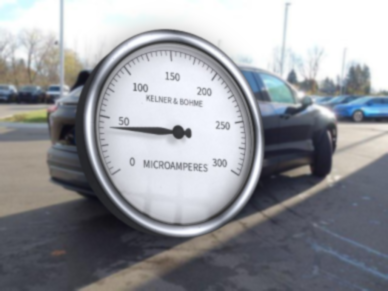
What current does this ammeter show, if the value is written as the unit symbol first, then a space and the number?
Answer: µA 40
